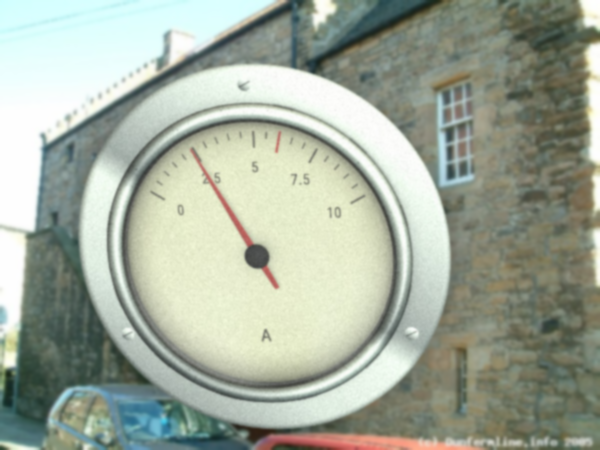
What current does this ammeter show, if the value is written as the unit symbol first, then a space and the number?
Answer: A 2.5
